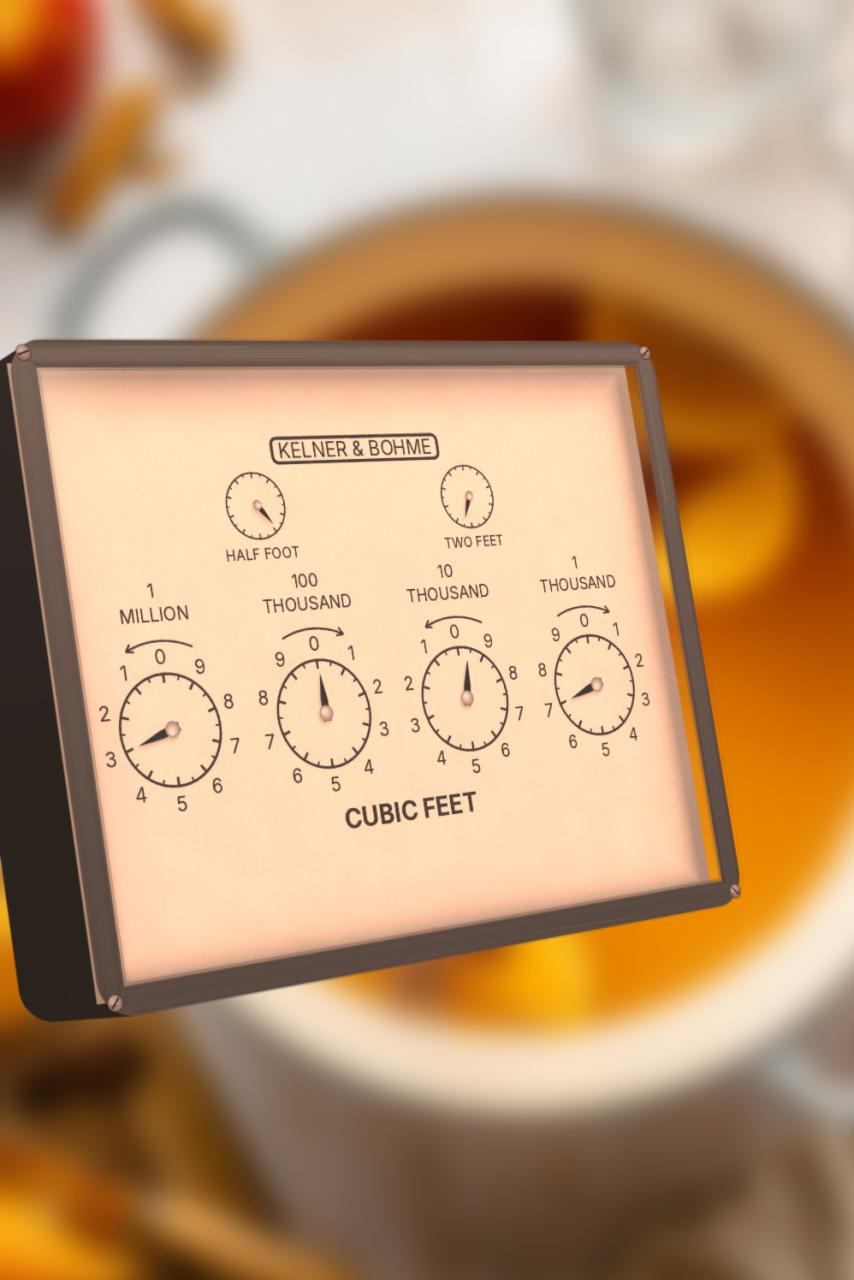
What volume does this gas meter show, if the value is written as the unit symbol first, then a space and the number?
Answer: ft³ 299700
